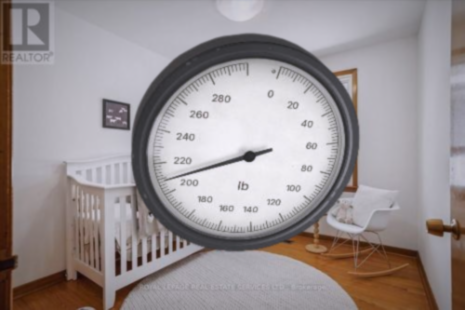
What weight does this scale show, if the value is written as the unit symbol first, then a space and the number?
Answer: lb 210
